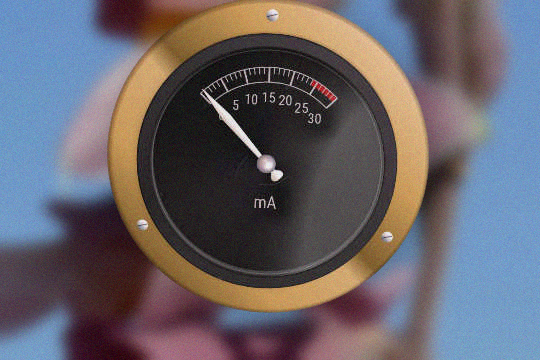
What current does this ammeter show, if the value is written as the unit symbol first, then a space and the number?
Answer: mA 1
